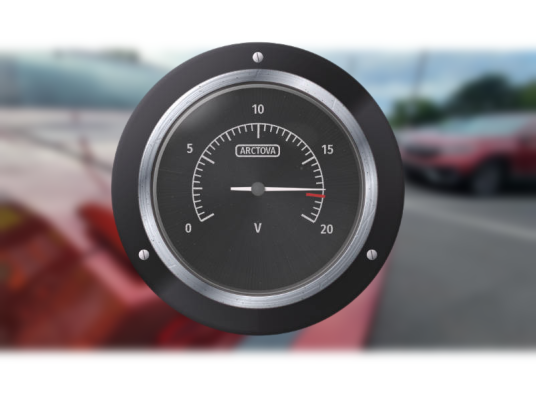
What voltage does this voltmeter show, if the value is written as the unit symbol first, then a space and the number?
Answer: V 17.5
